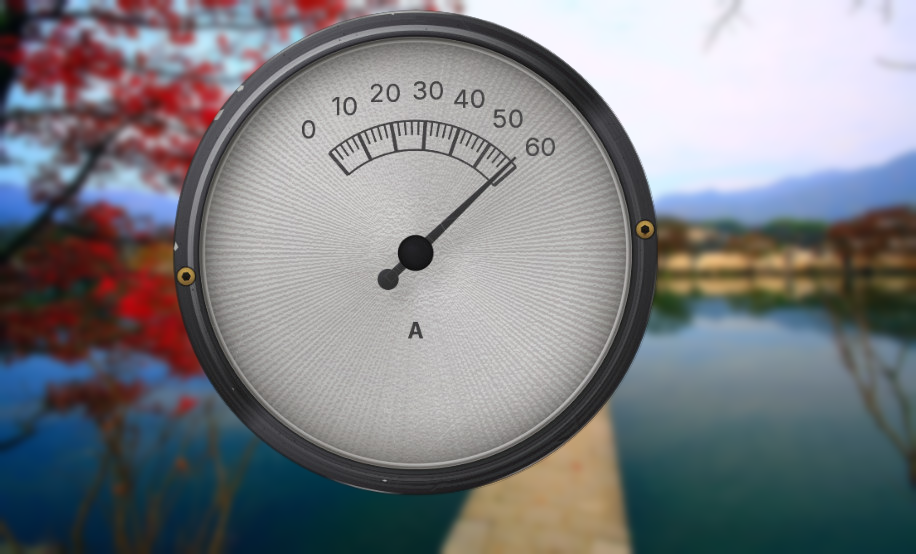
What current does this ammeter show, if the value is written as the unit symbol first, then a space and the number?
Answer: A 58
